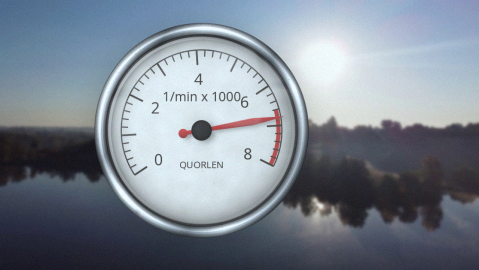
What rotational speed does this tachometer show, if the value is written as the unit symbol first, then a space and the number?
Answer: rpm 6800
